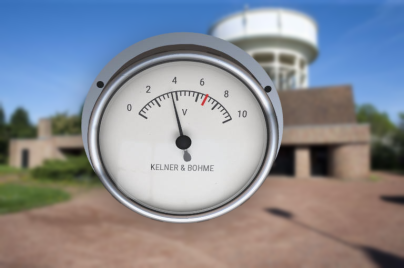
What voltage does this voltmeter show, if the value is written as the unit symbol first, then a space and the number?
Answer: V 3.6
